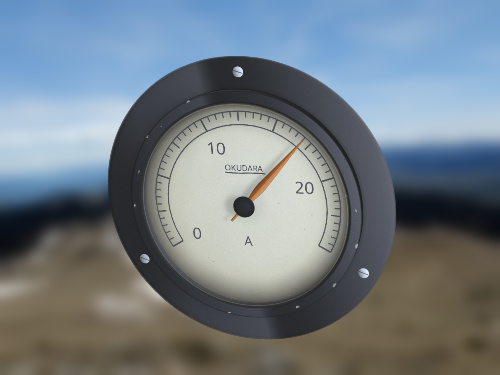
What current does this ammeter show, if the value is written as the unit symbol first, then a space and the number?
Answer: A 17
